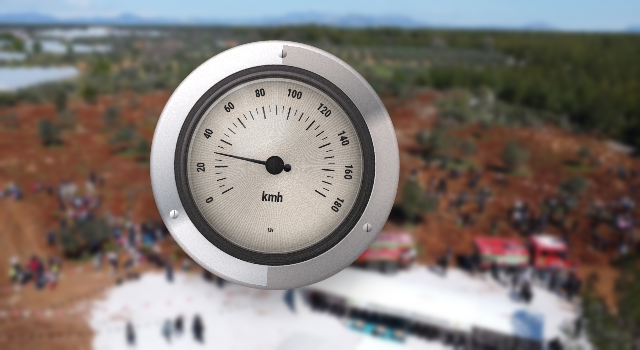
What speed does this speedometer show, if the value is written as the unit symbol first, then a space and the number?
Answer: km/h 30
